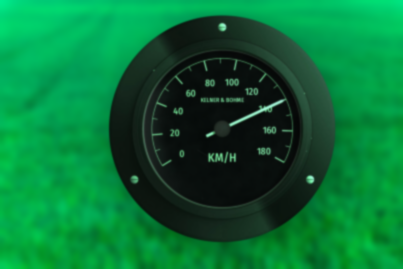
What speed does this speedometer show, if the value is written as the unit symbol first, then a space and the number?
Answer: km/h 140
